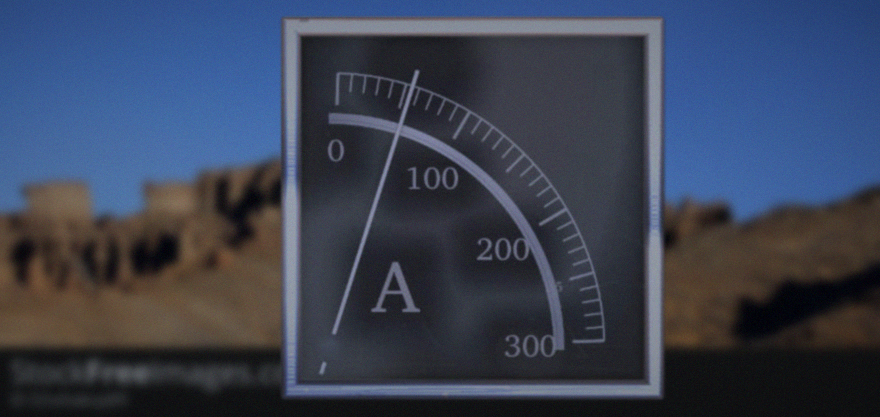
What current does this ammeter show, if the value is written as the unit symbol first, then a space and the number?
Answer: A 55
